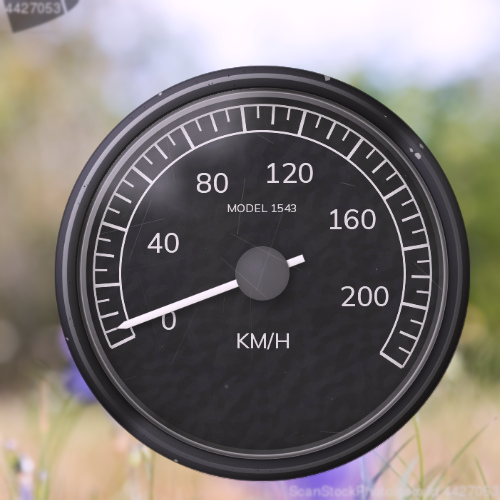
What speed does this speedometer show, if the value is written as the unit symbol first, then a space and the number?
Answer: km/h 5
